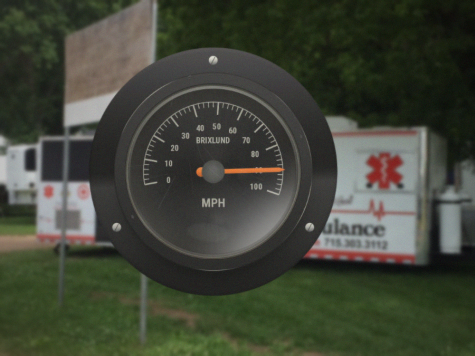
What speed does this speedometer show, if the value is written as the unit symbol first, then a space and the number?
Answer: mph 90
